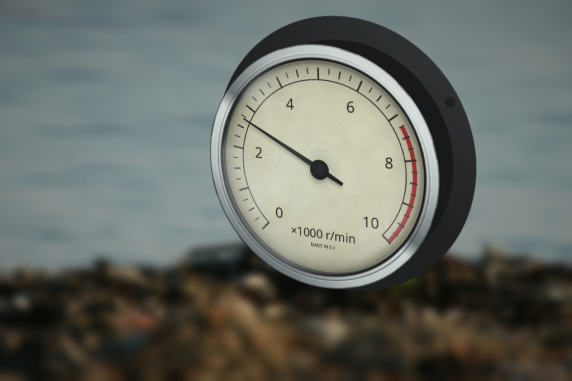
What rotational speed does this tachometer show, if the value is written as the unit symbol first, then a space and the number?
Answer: rpm 2750
